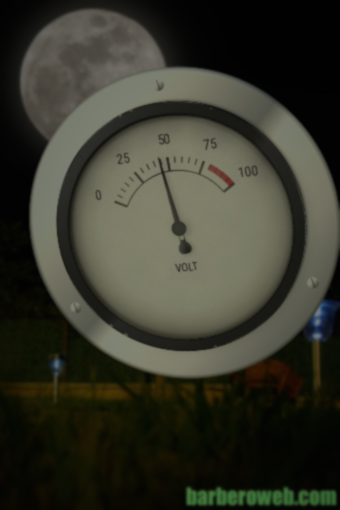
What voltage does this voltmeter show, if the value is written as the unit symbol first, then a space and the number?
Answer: V 45
